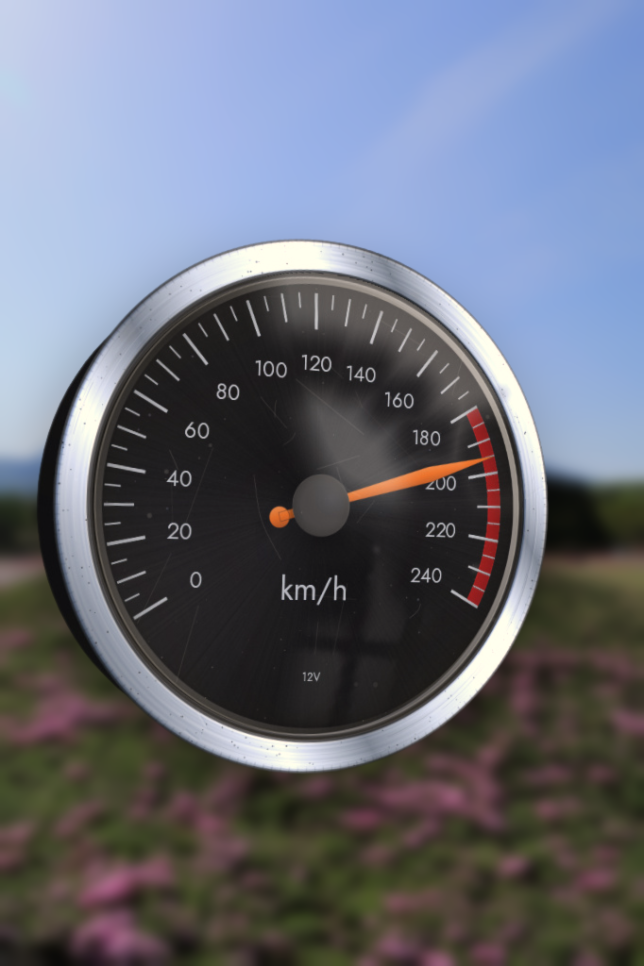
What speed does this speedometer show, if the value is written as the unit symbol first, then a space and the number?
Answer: km/h 195
